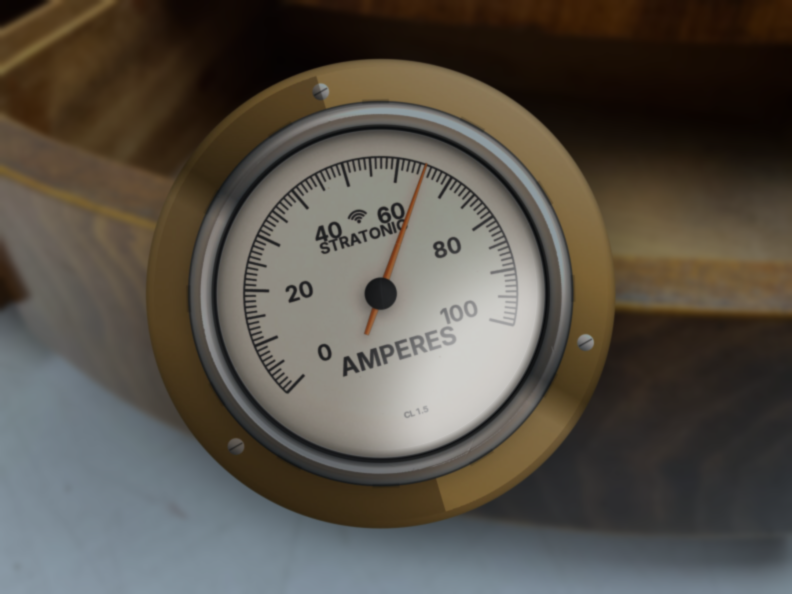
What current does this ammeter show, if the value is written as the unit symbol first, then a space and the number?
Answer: A 65
